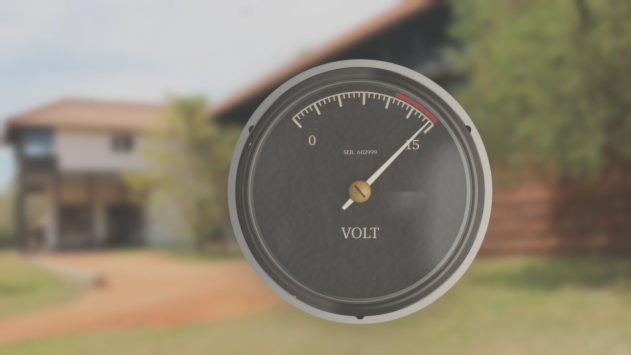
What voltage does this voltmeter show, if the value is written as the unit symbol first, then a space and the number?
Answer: V 14.5
